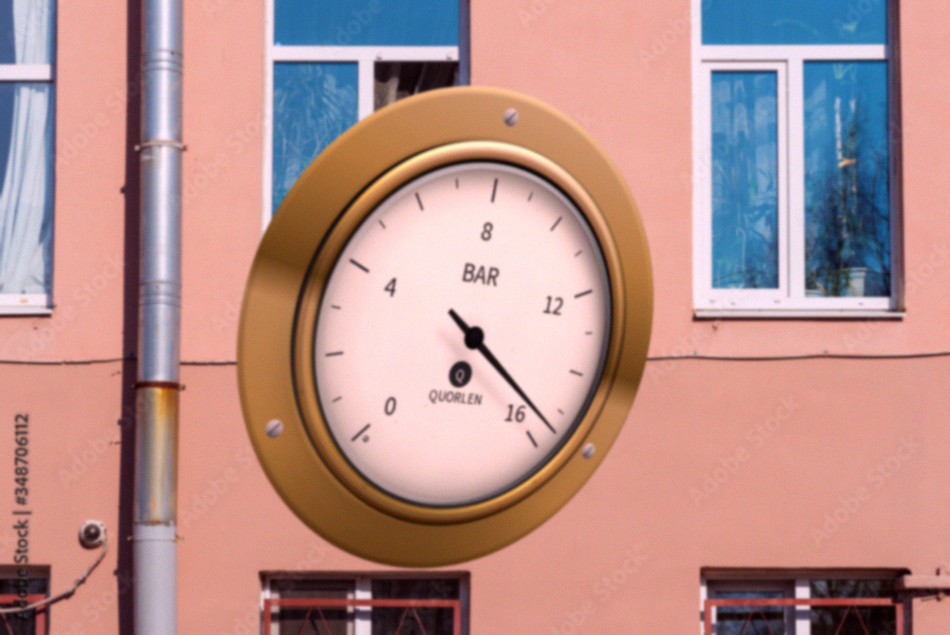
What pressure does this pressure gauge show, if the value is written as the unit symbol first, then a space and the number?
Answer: bar 15.5
